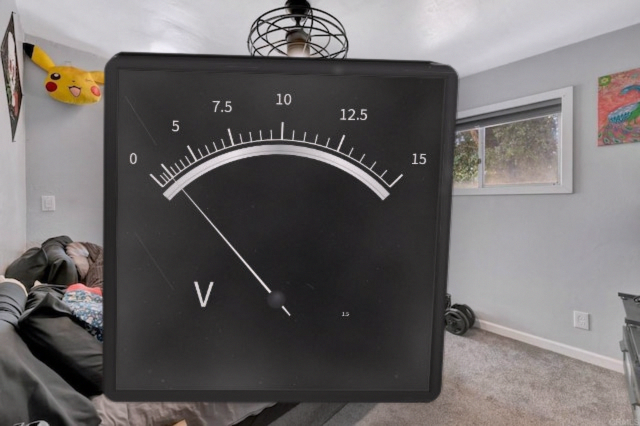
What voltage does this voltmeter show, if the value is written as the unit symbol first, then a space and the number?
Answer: V 2.5
